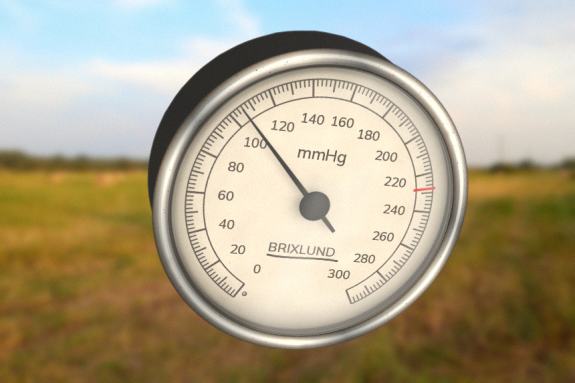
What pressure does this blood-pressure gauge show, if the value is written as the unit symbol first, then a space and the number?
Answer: mmHg 106
